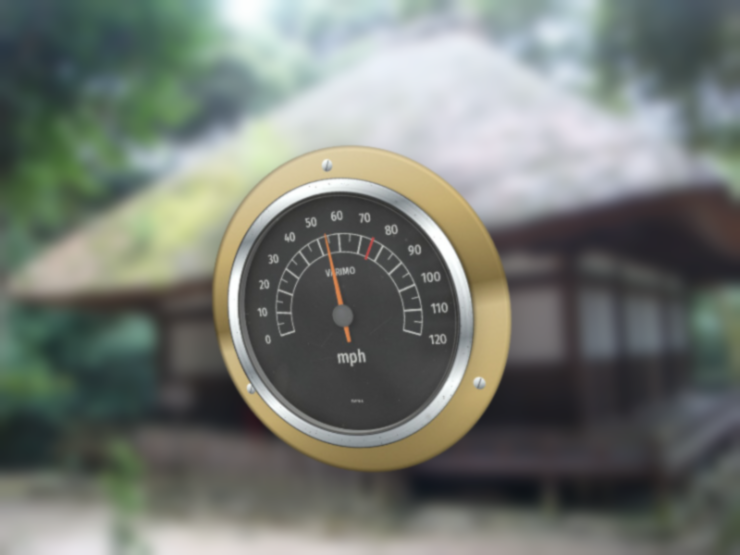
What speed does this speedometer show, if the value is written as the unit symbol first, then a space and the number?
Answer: mph 55
